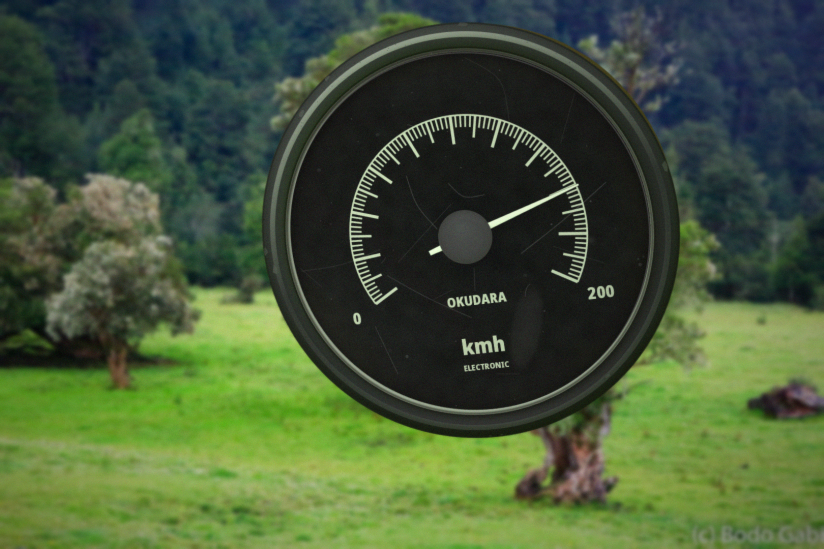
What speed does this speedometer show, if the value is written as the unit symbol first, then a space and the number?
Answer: km/h 160
